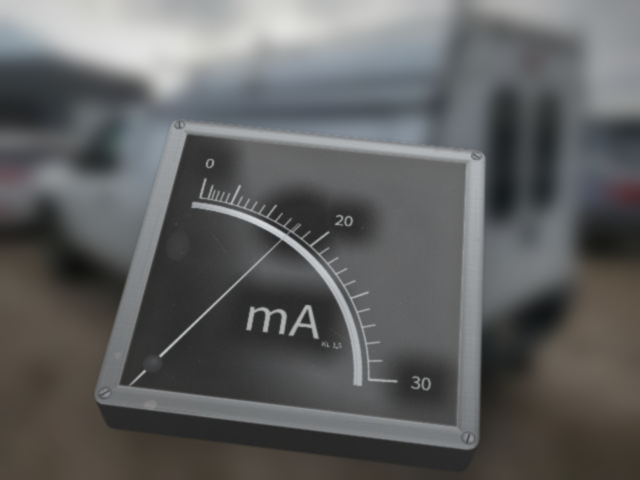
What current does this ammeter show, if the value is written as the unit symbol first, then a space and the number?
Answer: mA 18
